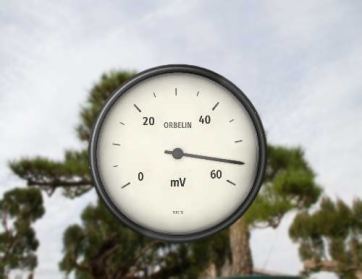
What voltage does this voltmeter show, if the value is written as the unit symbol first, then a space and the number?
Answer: mV 55
